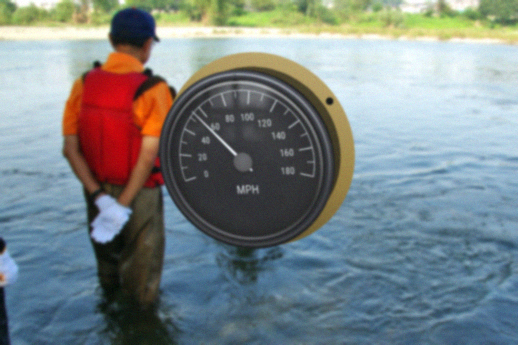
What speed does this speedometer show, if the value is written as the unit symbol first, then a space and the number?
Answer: mph 55
